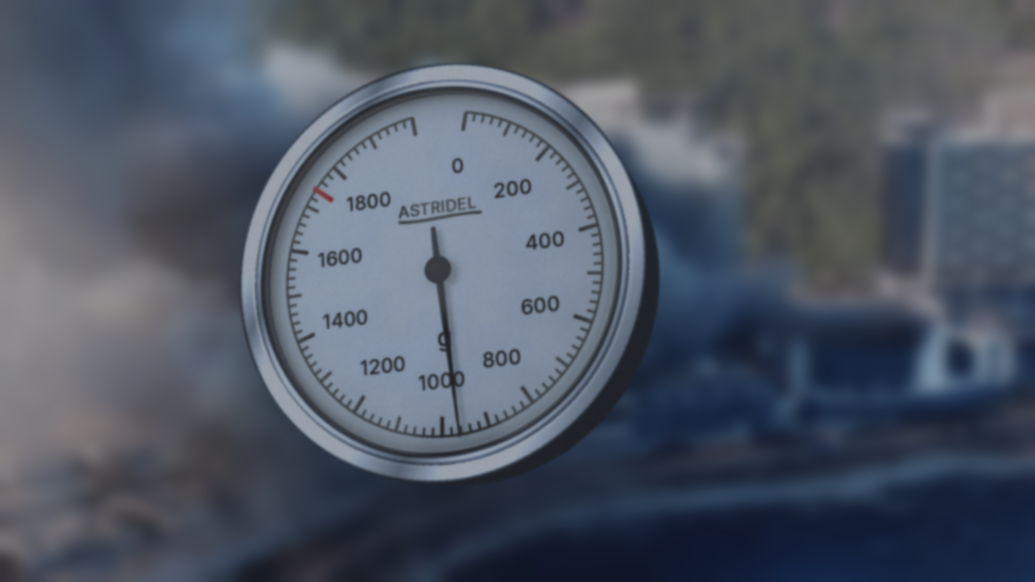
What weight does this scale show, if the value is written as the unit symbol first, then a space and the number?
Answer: g 960
